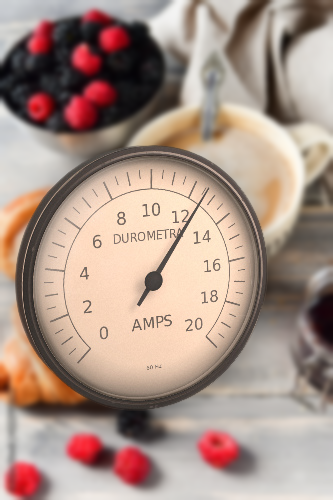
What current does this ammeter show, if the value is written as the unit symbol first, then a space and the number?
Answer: A 12.5
